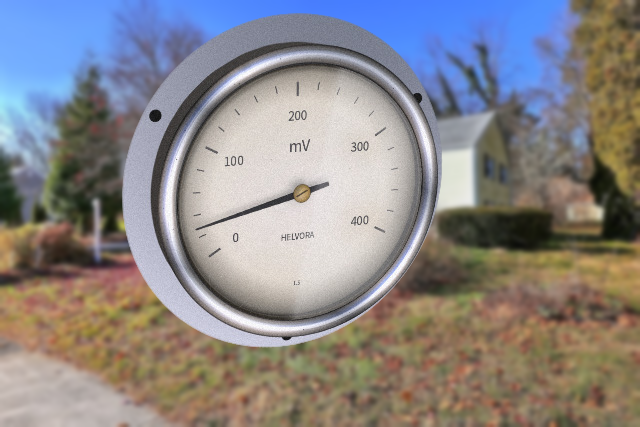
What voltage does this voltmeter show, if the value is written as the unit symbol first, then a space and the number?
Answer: mV 30
